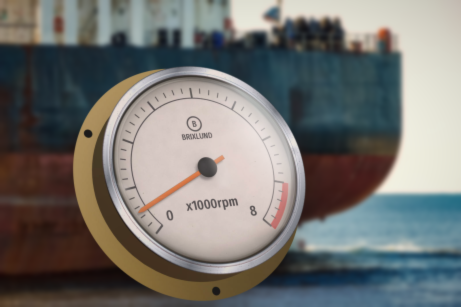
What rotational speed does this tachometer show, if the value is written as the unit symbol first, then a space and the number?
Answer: rpm 500
